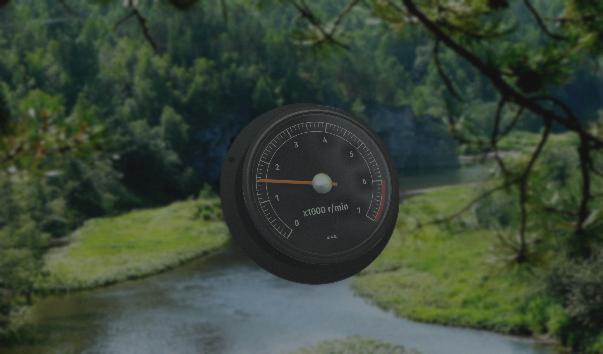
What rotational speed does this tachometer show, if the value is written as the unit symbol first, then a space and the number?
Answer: rpm 1500
